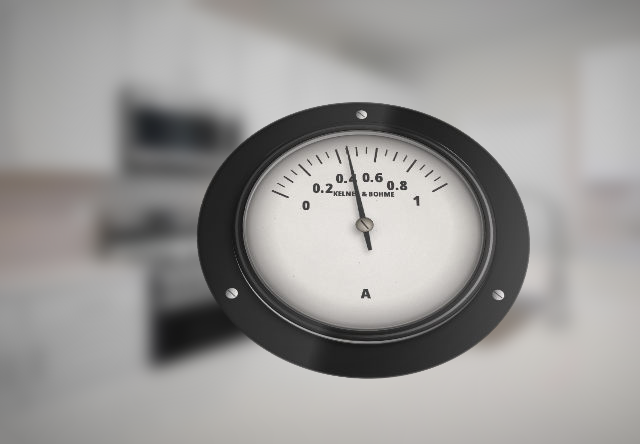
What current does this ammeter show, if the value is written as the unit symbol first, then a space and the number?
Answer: A 0.45
